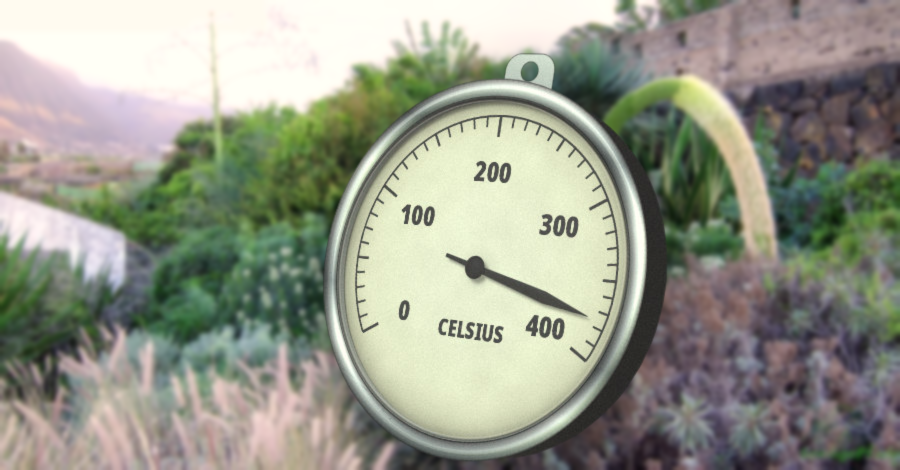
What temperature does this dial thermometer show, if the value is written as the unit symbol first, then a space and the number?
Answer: °C 375
